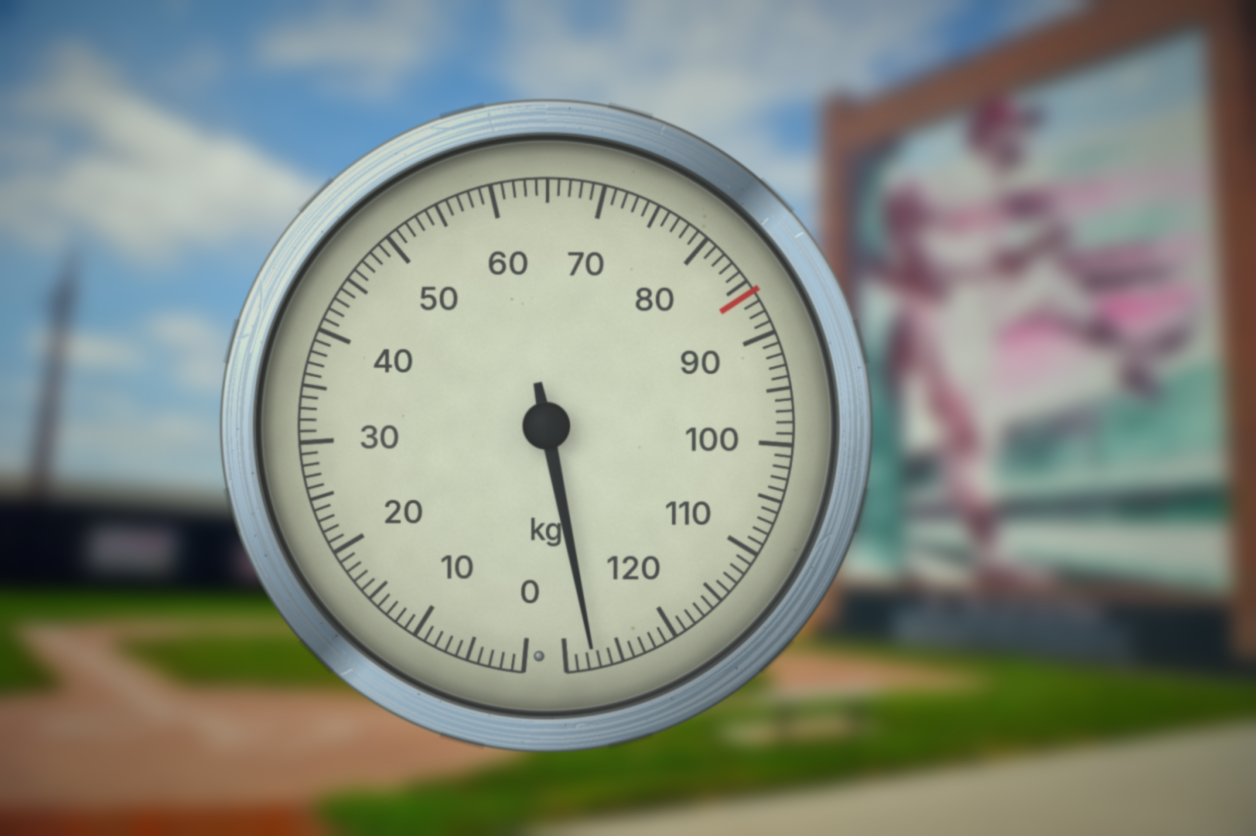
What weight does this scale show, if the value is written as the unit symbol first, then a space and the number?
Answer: kg 127.5
